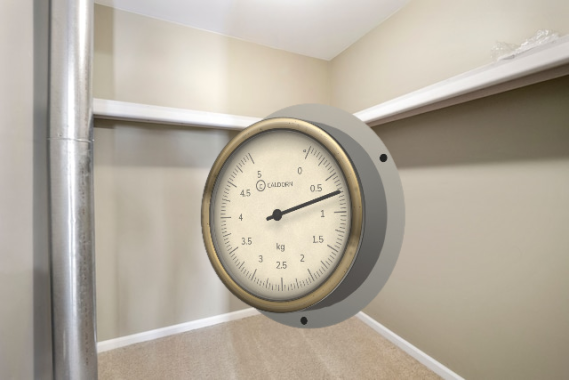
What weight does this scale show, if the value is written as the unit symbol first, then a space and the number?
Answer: kg 0.75
